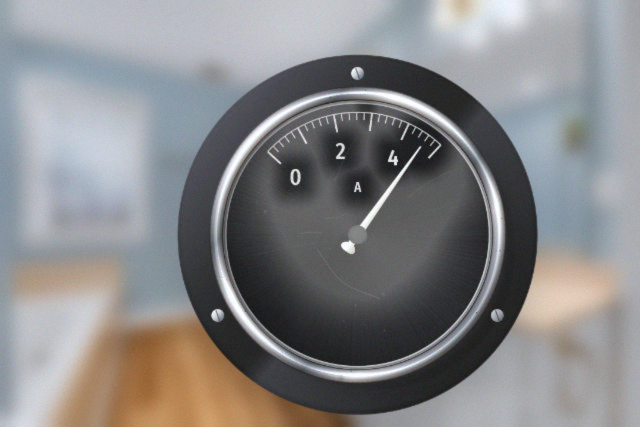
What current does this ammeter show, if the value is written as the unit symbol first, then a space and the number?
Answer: A 4.6
